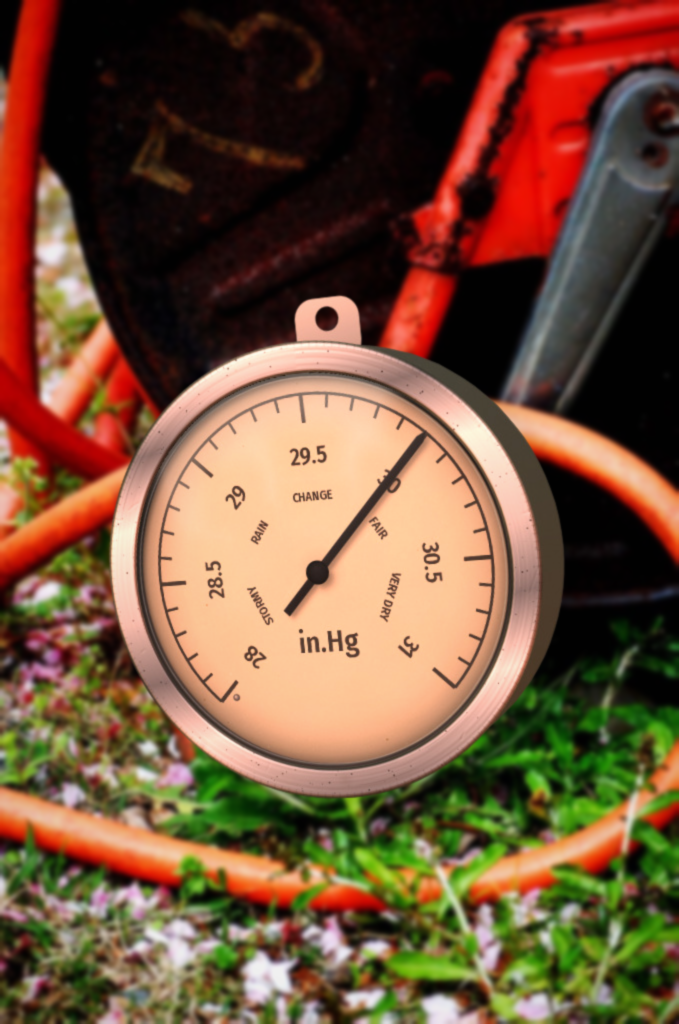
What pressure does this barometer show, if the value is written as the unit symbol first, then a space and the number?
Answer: inHg 30
